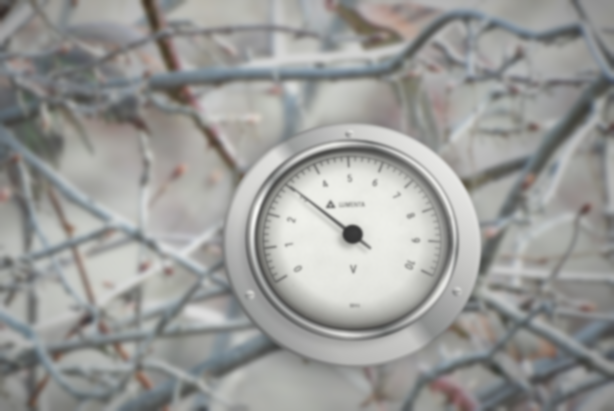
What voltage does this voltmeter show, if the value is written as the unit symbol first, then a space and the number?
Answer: V 3
